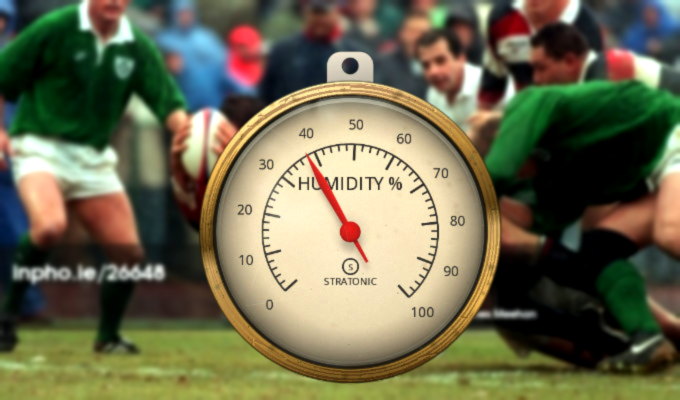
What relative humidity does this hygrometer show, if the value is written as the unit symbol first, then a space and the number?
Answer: % 38
